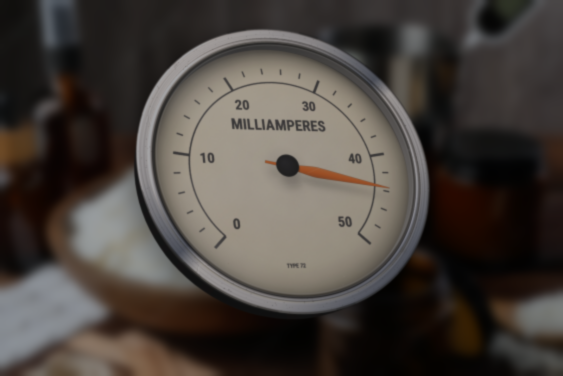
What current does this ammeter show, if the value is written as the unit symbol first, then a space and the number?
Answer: mA 44
